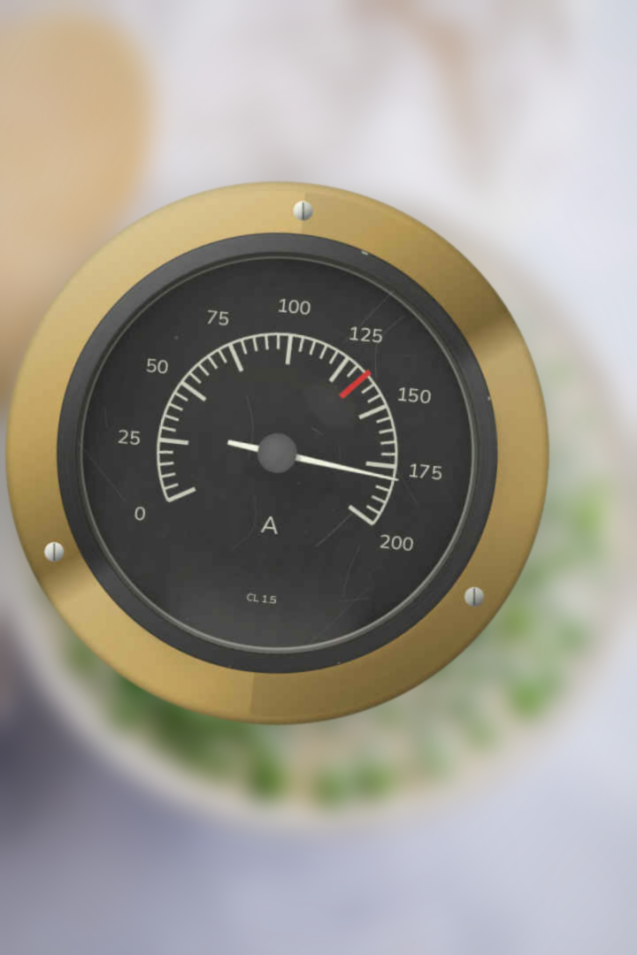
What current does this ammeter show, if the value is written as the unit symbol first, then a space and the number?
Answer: A 180
